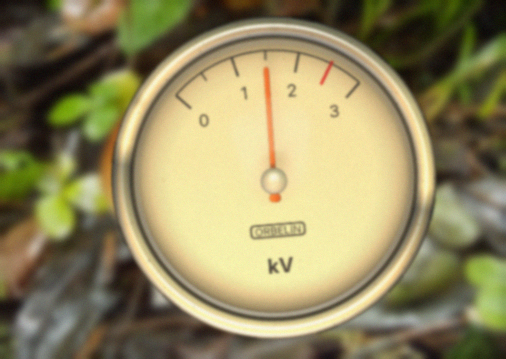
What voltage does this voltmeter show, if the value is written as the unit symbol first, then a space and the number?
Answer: kV 1.5
